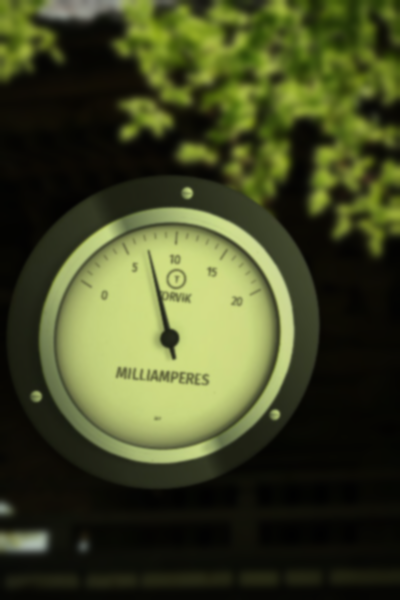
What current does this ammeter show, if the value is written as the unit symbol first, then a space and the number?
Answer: mA 7
